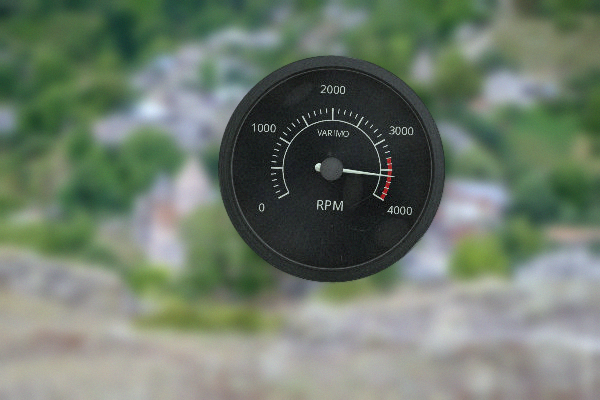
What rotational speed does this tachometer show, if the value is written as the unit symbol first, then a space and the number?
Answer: rpm 3600
